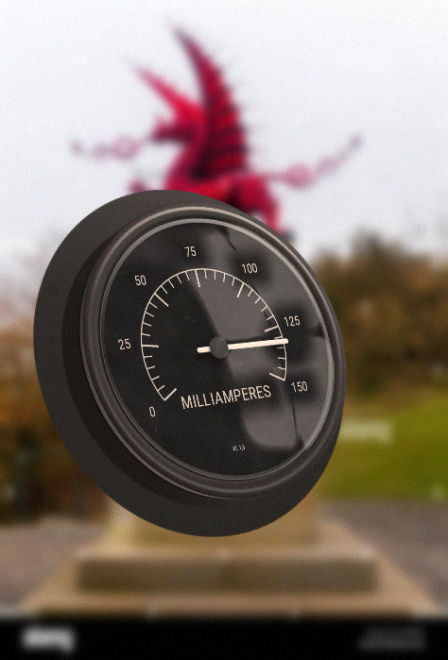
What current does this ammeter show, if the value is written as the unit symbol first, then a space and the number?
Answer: mA 132.5
